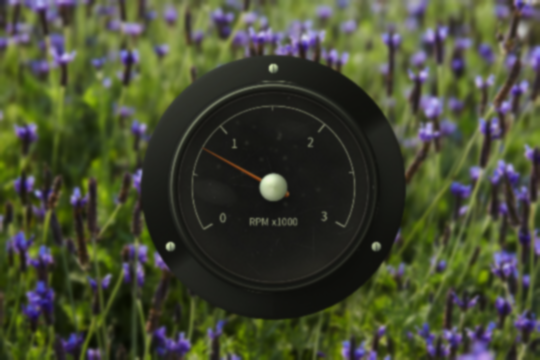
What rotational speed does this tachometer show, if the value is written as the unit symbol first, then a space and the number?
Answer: rpm 750
